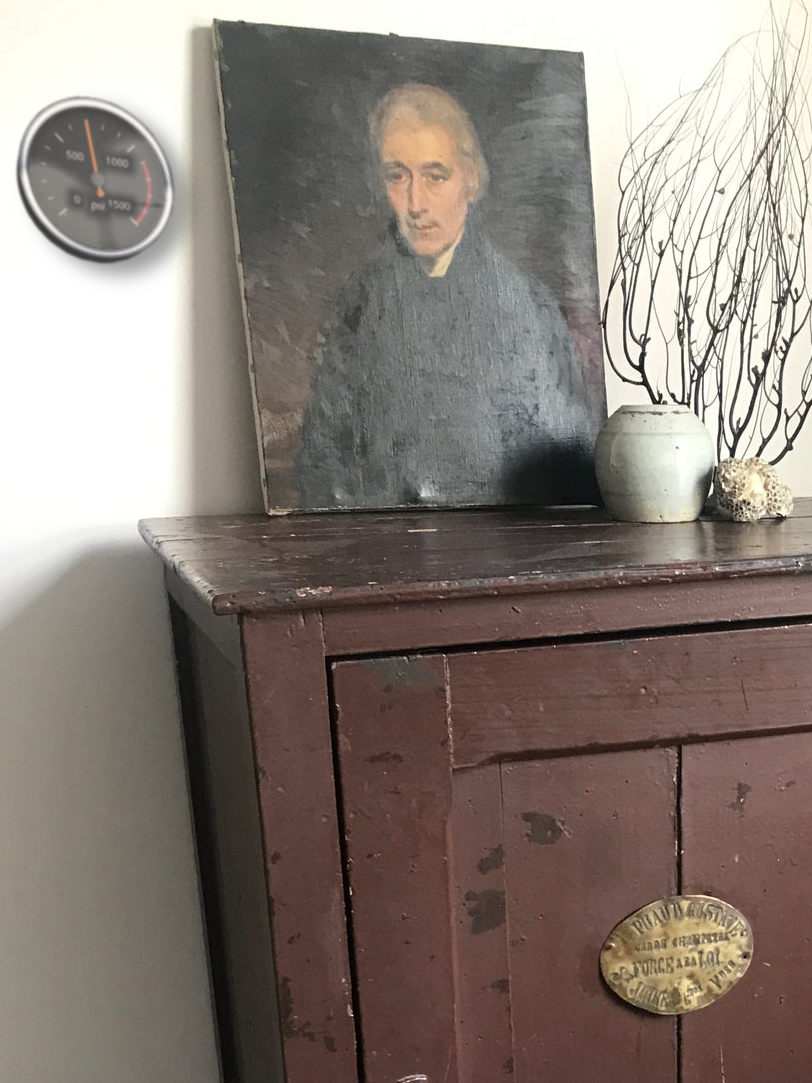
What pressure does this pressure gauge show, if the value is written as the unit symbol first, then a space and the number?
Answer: psi 700
